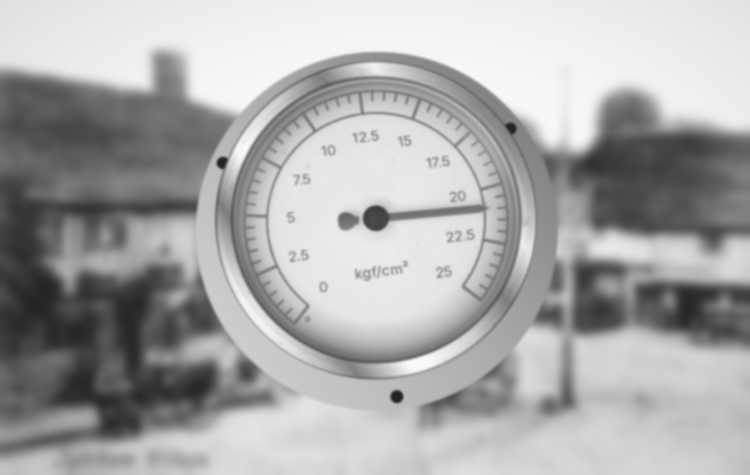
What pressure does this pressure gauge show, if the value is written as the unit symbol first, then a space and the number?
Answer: kg/cm² 21
